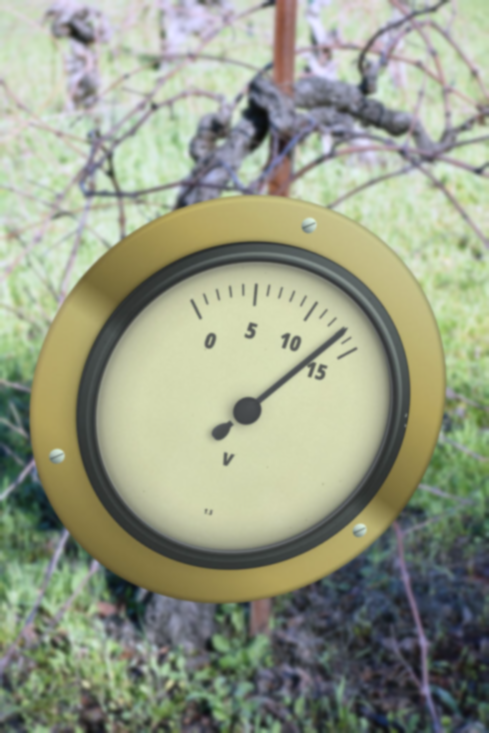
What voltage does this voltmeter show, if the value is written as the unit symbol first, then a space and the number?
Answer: V 13
